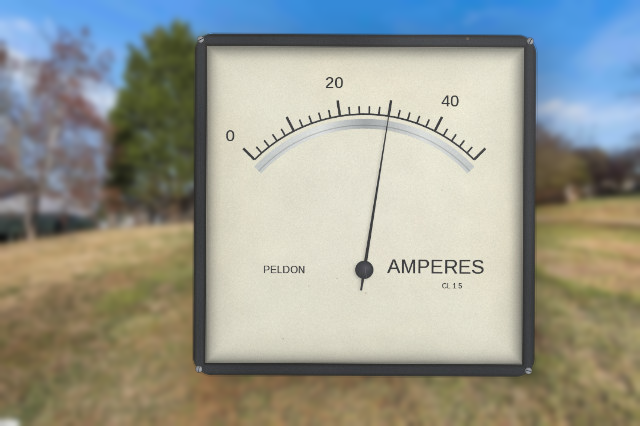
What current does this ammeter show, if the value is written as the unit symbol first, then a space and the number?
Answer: A 30
